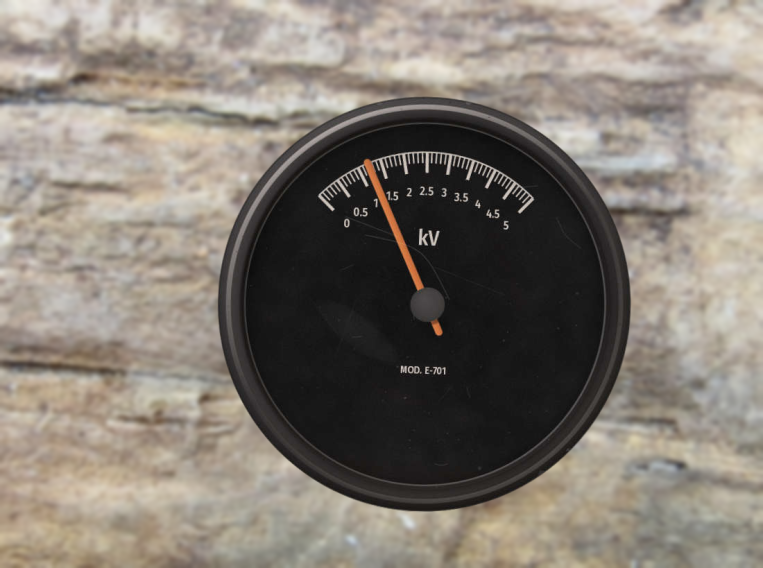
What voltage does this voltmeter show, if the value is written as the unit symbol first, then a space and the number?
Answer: kV 1.2
